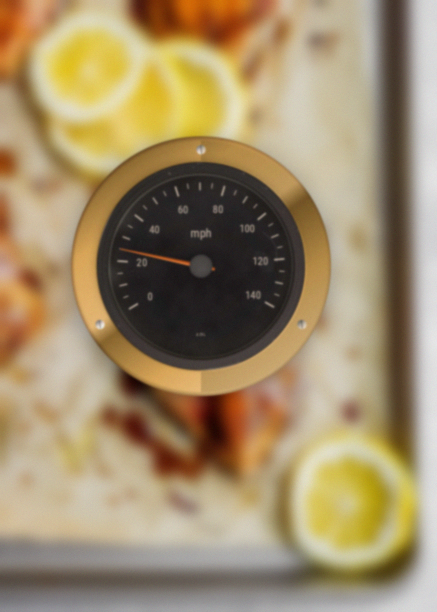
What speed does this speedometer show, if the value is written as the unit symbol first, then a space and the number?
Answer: mph 25
